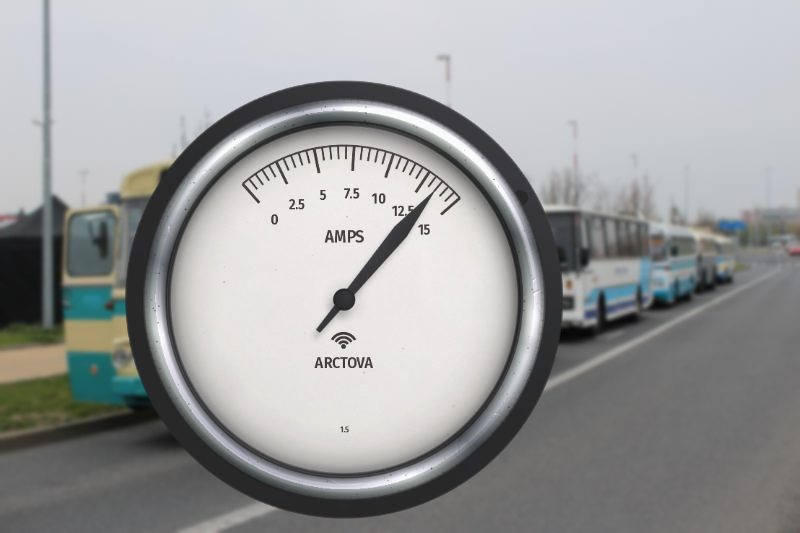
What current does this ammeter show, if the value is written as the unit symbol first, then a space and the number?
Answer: A 13.5
